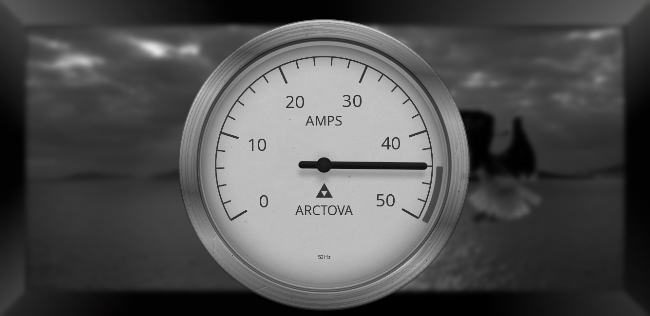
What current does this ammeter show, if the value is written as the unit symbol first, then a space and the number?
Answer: A 44
